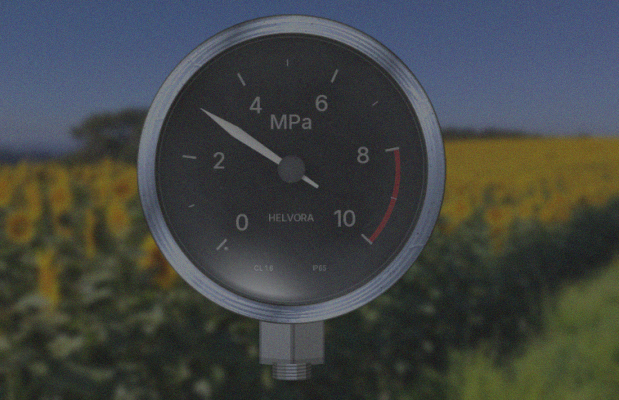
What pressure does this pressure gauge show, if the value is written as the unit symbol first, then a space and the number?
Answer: MPa 3
